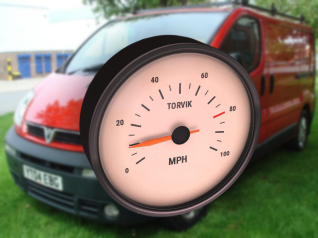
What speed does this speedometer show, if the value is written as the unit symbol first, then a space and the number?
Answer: mph 10
